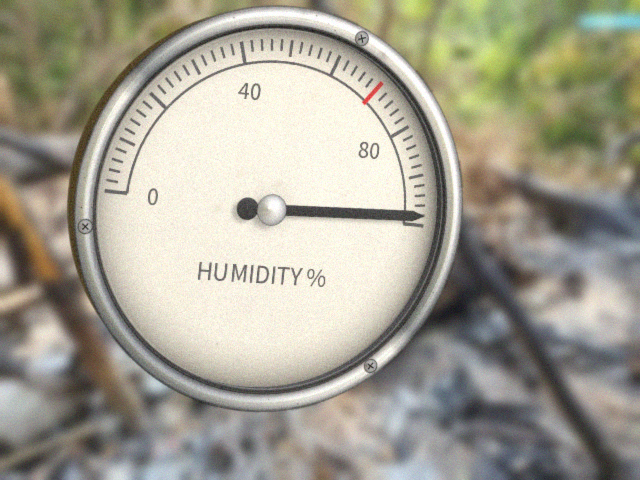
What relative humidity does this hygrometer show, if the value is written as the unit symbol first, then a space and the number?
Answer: % 98
